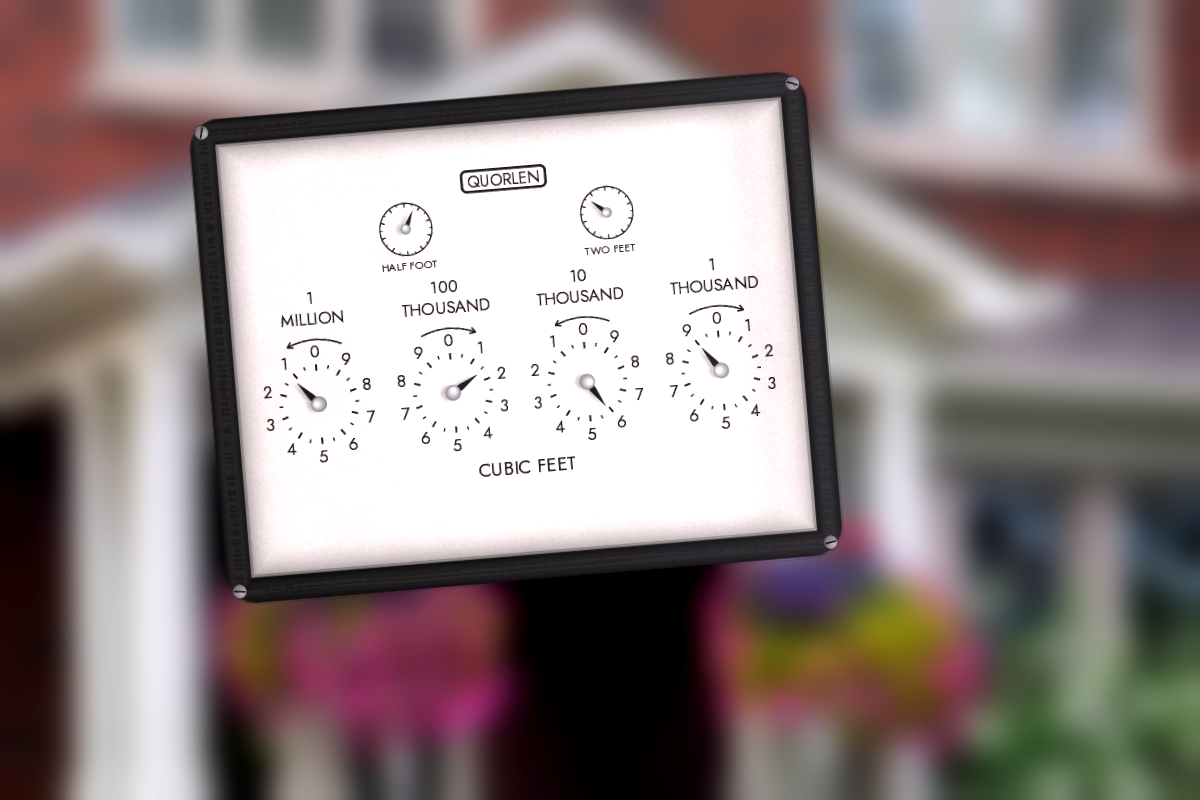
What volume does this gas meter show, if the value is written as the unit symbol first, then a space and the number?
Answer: ft³ 115900
